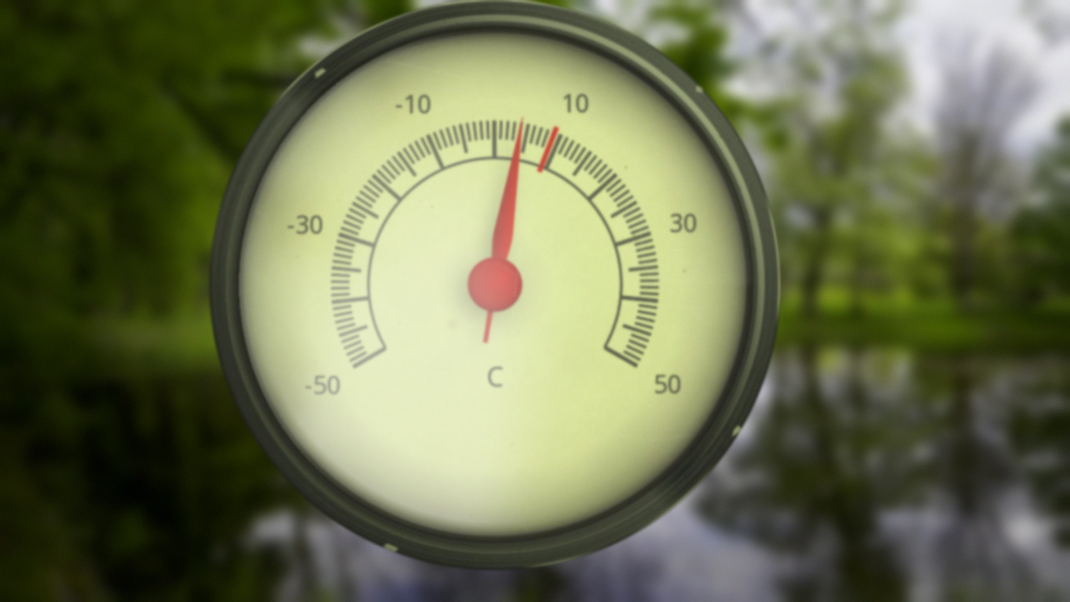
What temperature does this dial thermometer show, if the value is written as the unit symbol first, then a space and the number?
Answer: °C 4
